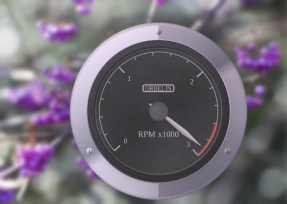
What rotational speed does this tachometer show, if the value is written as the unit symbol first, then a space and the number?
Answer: rpm 2900
